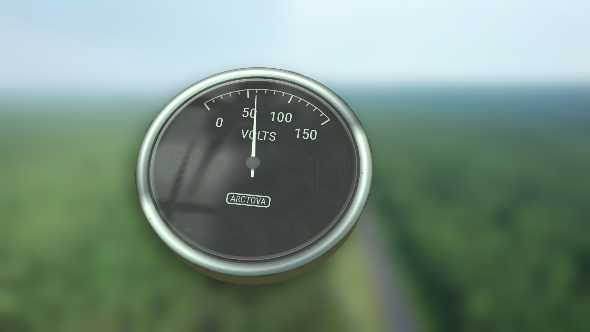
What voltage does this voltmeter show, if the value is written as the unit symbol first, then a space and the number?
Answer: V 60
